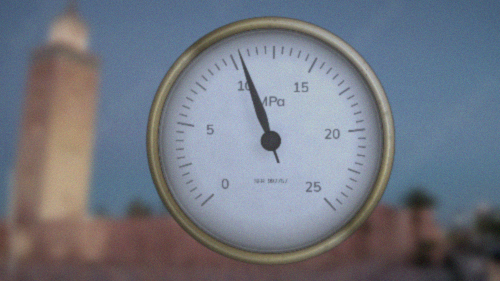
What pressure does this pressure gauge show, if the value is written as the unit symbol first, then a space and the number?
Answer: MPa 10.5
